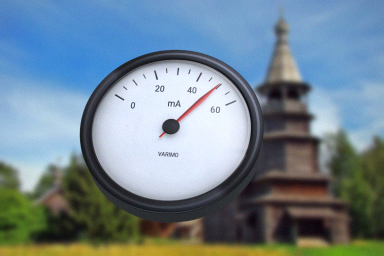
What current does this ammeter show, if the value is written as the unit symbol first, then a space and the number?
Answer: mA 50
